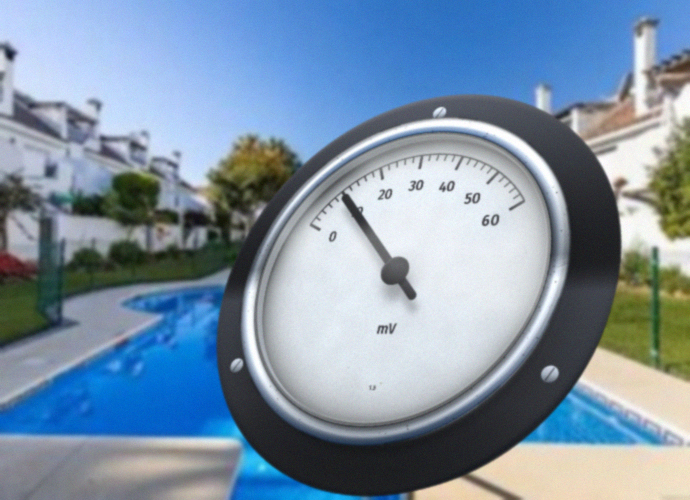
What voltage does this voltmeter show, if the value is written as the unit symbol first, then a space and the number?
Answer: mV 10
